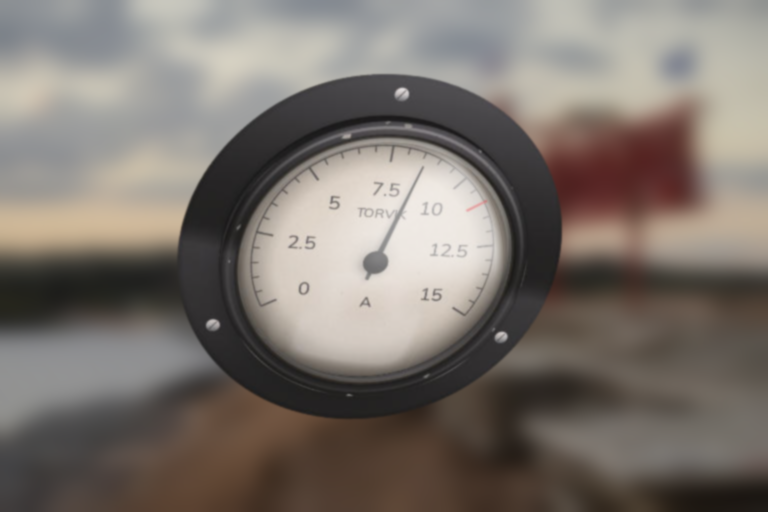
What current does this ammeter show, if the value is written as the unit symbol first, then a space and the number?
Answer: A 8.5
